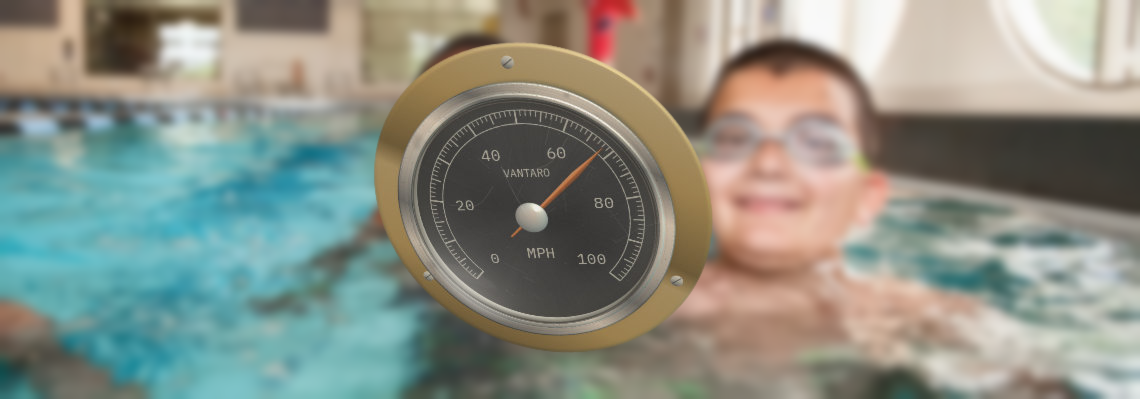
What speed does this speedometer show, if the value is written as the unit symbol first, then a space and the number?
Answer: mph 68
